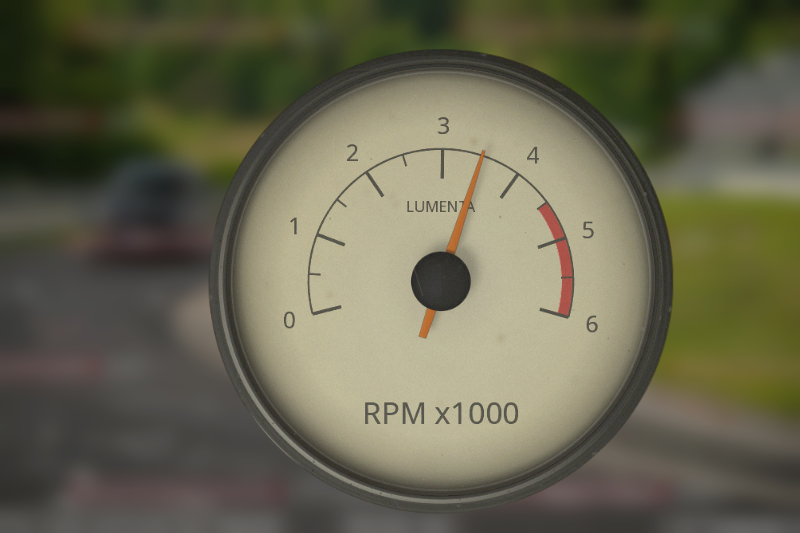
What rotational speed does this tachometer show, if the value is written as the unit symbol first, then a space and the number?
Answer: rpm 3500
